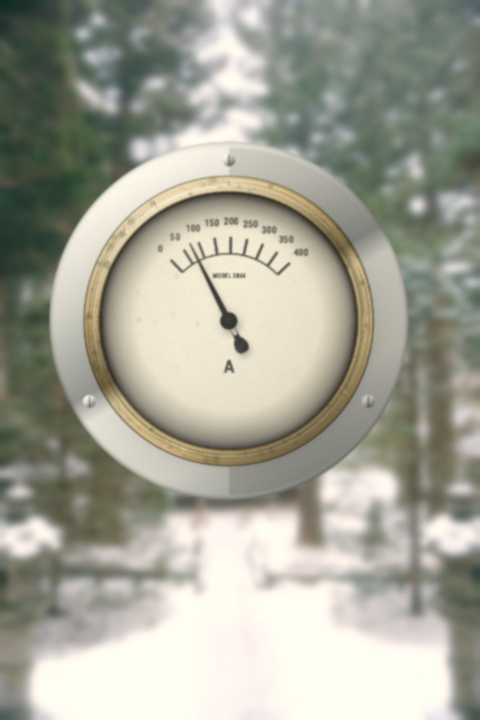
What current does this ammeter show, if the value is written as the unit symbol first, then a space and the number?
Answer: A 75
